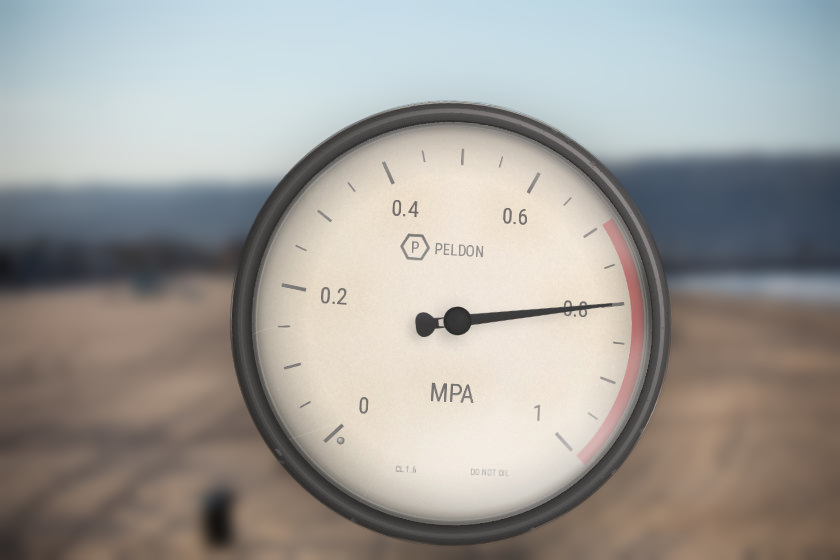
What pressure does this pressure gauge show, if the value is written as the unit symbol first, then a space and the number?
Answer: MPa 0.8
